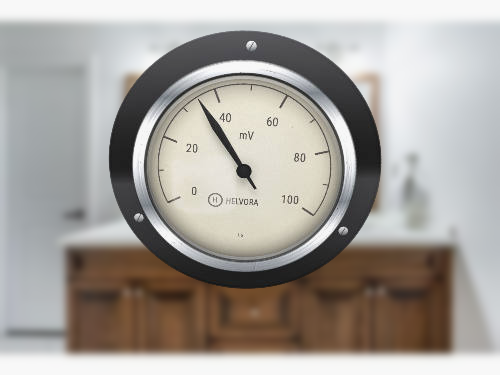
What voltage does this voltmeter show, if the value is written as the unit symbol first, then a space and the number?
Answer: mV 35
